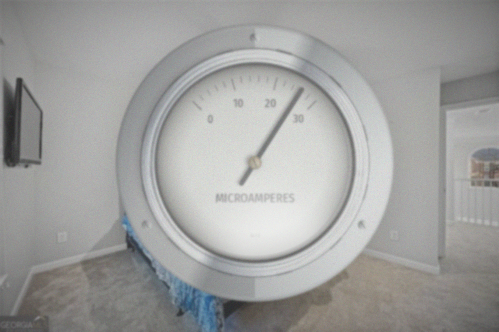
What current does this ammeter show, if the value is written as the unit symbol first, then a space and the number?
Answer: µA 26
